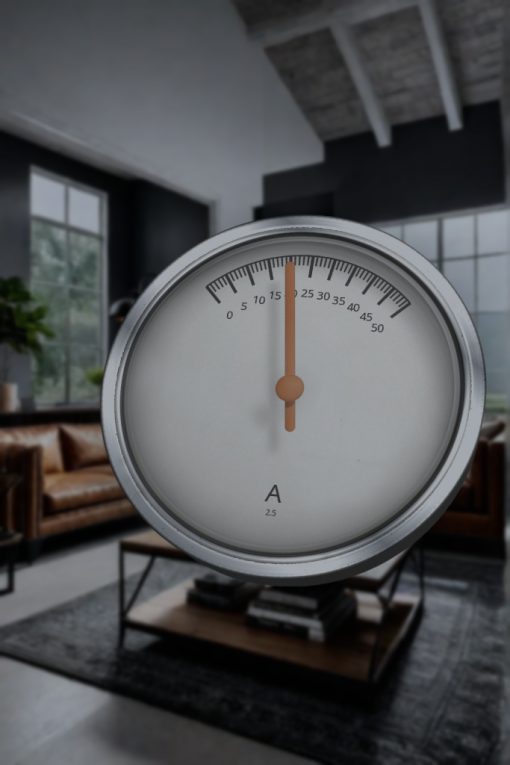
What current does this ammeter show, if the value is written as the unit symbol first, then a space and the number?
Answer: A 20
